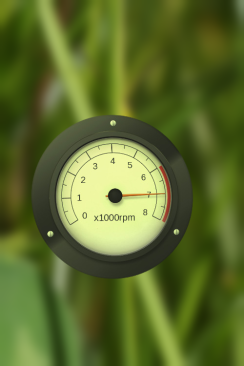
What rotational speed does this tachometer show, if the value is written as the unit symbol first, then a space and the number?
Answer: rpm 7000
